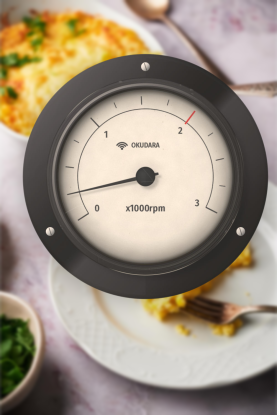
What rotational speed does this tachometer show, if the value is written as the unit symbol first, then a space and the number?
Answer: rpm 250
